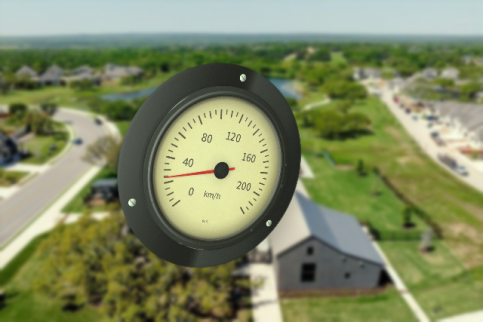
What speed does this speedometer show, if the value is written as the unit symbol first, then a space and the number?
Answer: km/h 25
